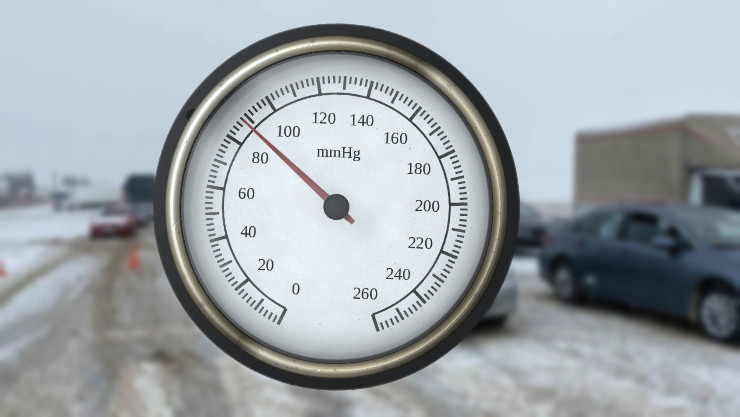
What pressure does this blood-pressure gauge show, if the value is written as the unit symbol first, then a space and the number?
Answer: mmHg 88
